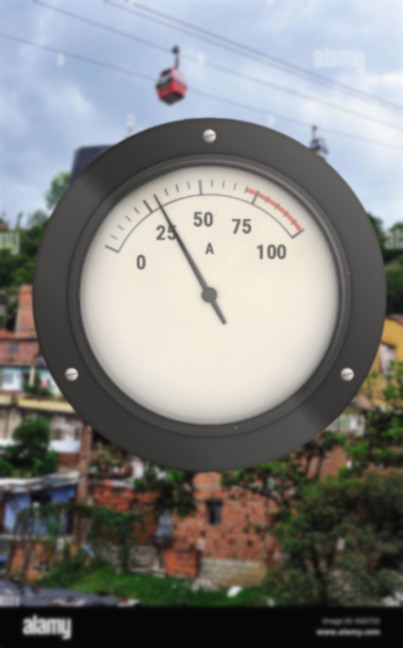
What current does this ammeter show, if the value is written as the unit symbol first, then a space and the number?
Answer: A 30
